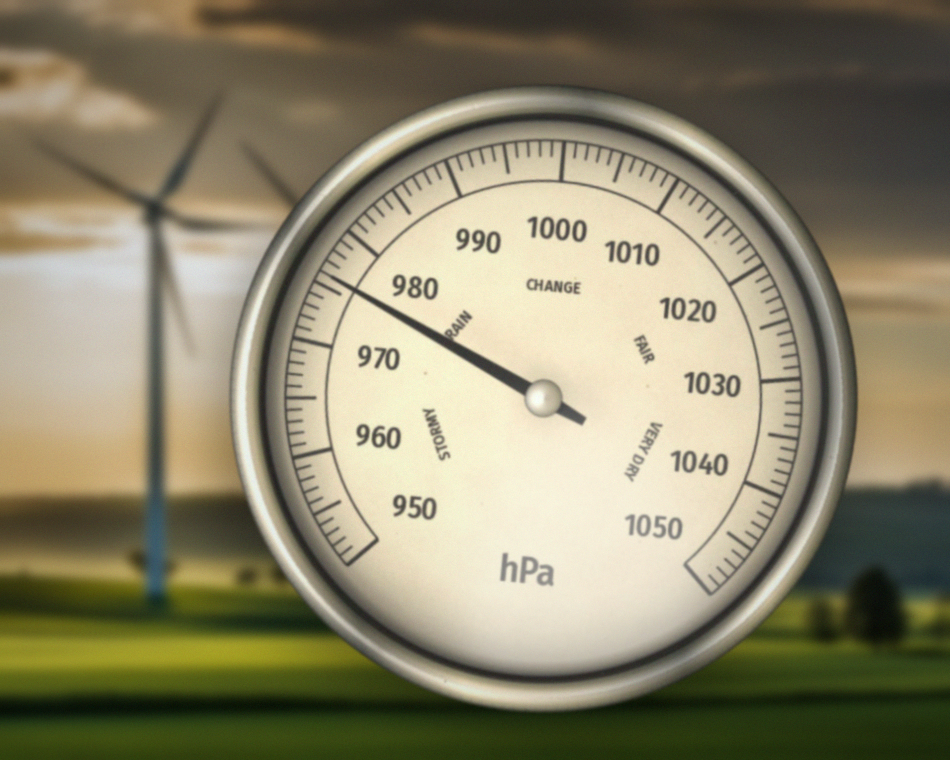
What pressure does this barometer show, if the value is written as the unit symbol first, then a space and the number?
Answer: hPa 976
